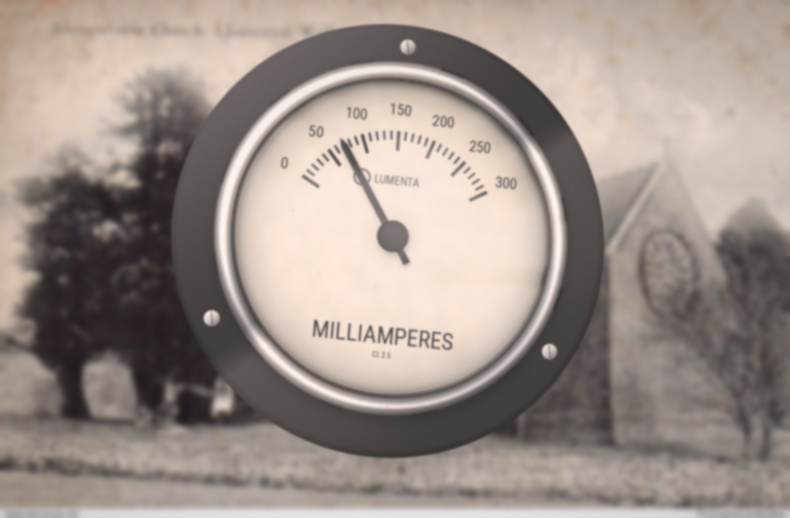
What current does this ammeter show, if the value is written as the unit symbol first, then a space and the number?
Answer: mA 70
